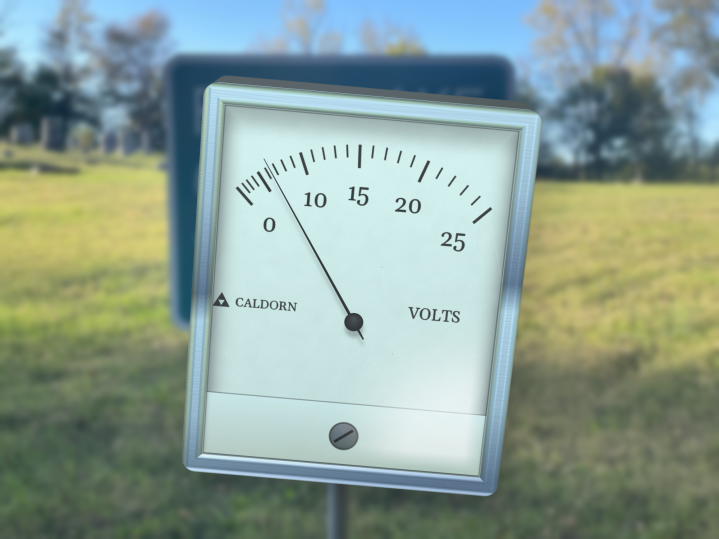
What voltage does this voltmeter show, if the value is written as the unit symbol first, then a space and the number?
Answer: V 6.5
